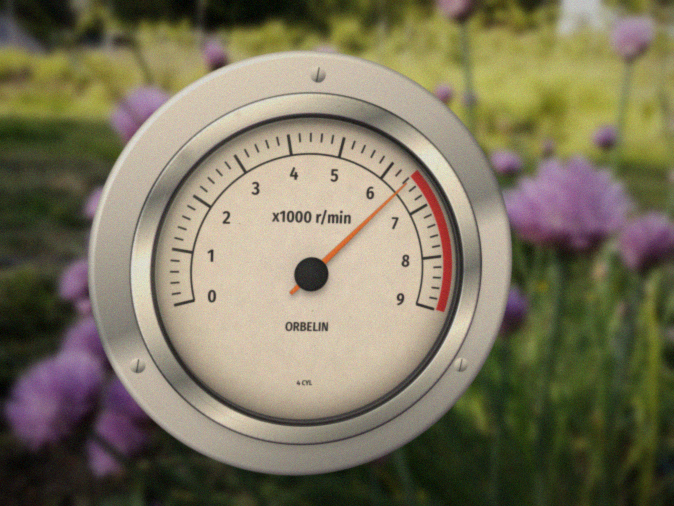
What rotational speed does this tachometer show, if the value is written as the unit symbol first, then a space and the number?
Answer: rpm 6400
